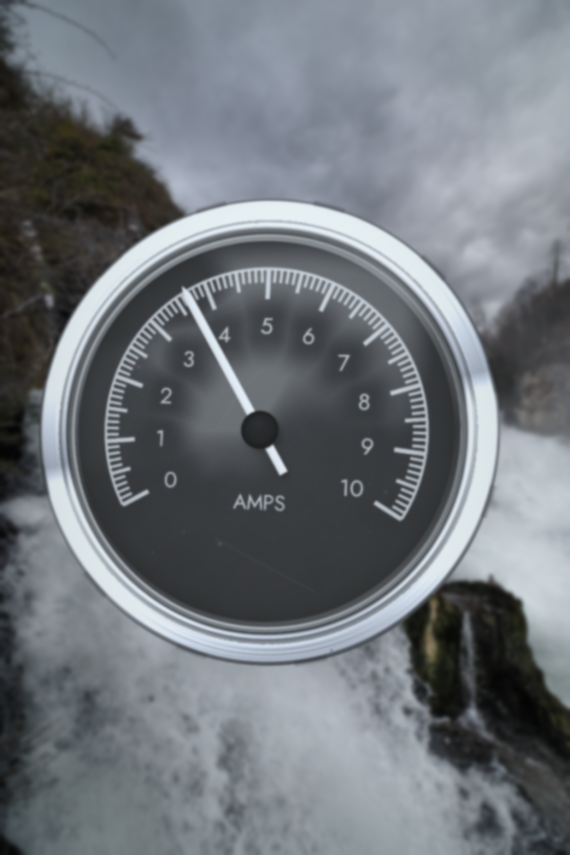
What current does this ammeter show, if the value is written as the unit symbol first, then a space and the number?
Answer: A 3.7
